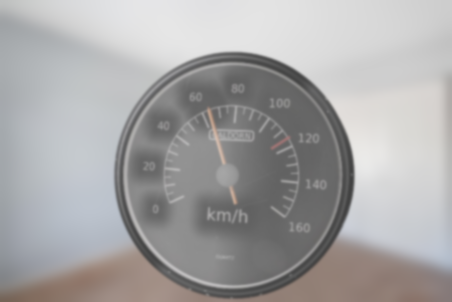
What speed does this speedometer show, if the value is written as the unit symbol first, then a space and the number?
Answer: km/h 65
